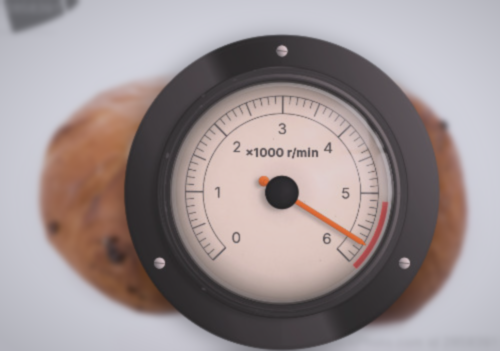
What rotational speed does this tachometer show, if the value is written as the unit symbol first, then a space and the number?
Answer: rpm 5700
